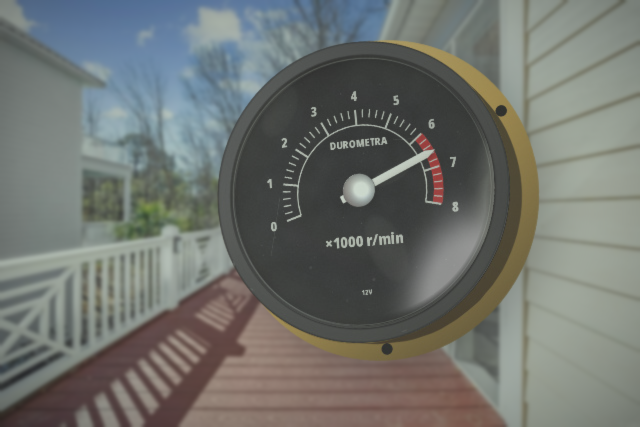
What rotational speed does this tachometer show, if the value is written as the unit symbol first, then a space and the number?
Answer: rpm 6600
